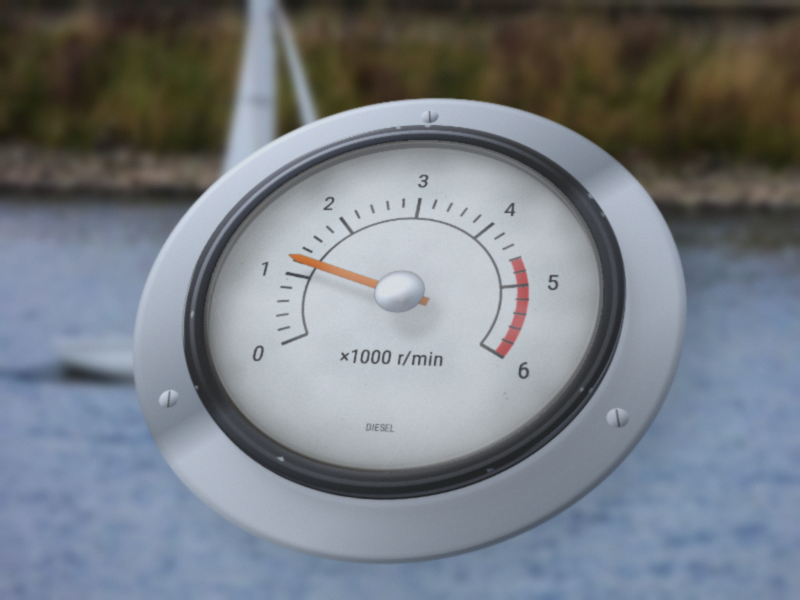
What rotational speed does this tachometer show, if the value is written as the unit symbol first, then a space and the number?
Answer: rpm 1200
